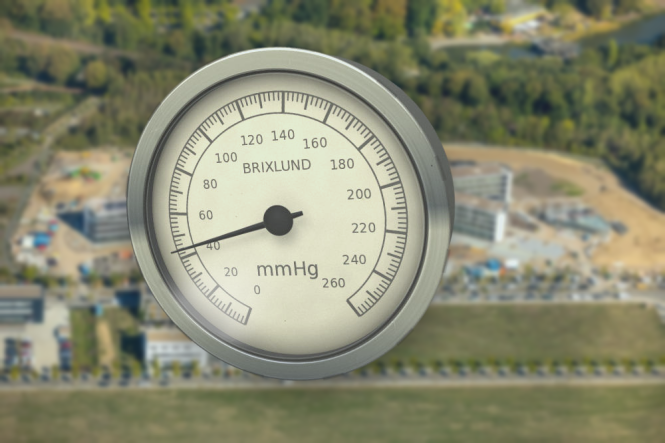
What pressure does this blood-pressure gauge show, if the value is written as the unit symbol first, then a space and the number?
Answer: mmHg 44
